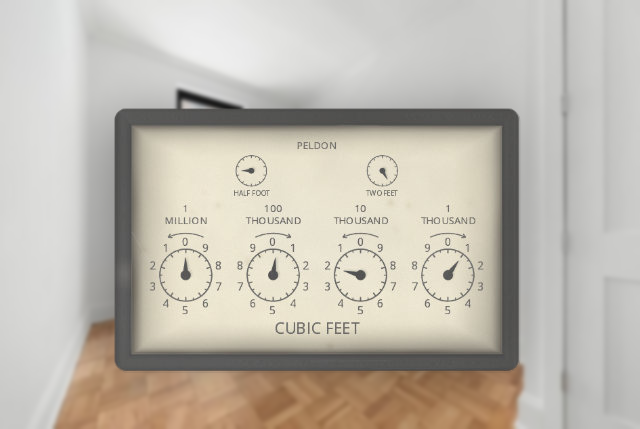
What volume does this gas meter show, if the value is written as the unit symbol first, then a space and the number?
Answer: ft³ 2100
